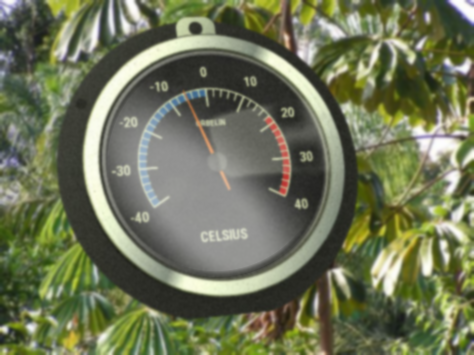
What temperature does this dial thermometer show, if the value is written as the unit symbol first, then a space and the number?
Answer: °C -6
